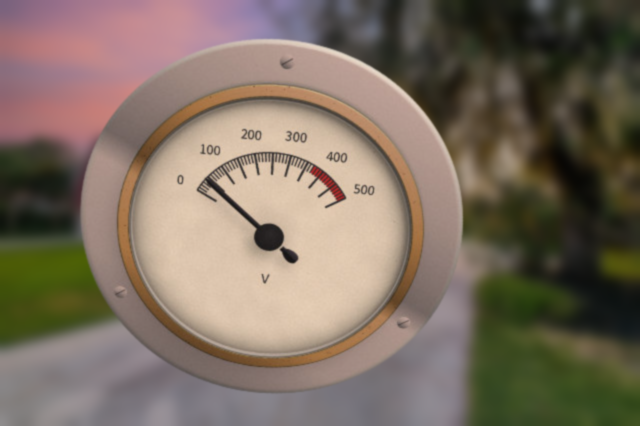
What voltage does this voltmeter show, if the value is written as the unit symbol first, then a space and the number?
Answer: V 50
